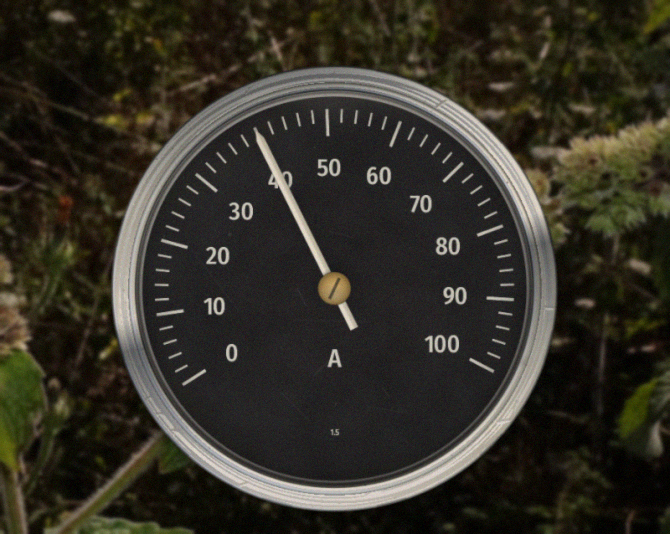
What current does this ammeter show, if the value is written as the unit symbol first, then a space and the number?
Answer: A 40
